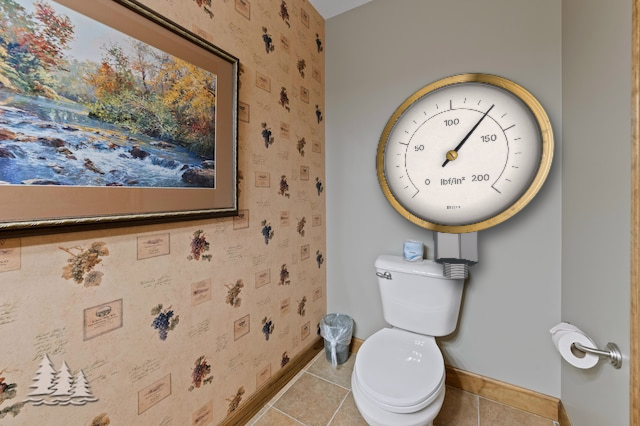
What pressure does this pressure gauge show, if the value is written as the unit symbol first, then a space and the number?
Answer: psi 130
